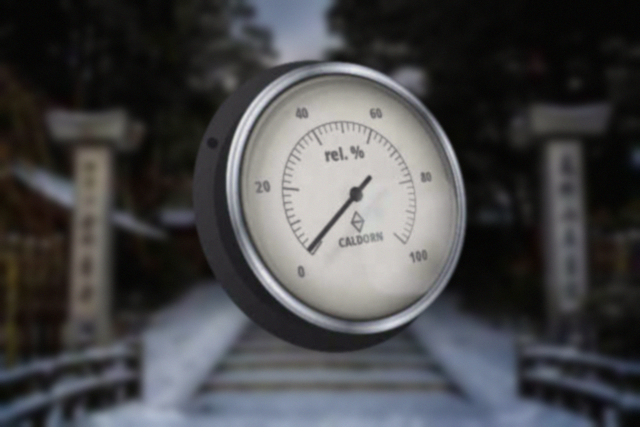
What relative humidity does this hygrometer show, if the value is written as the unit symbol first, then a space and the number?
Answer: % 2
